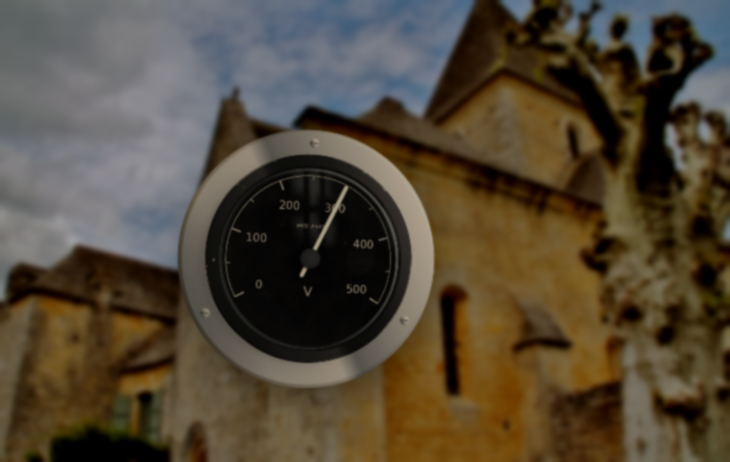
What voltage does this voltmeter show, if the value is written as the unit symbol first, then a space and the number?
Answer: V 300
